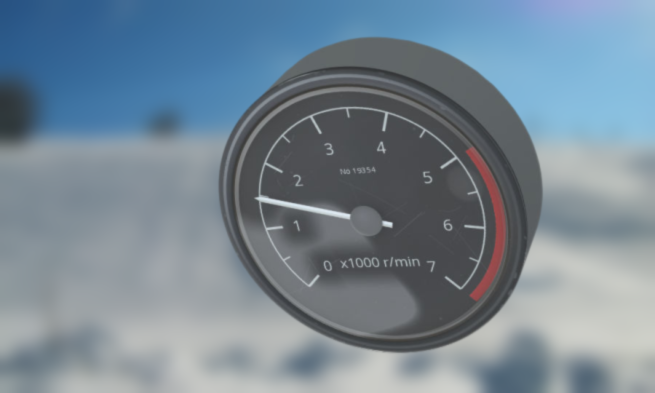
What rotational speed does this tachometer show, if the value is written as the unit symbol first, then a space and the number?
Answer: rpm 1500
